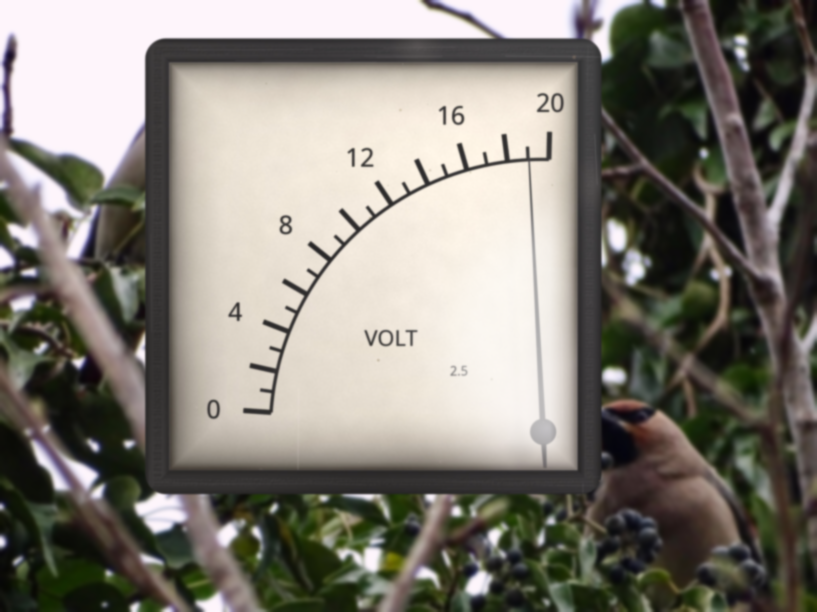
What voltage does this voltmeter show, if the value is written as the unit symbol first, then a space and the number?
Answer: V 19
